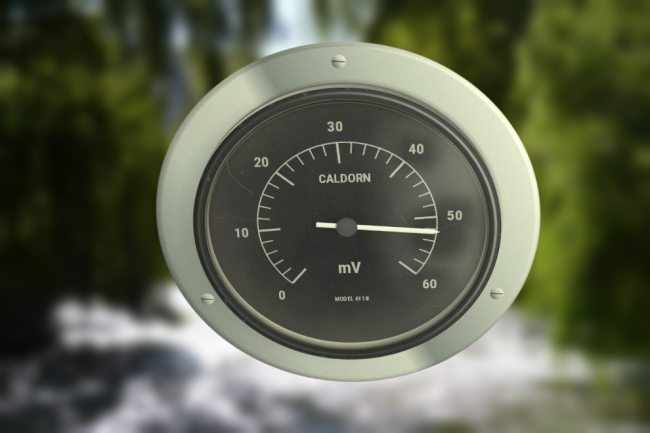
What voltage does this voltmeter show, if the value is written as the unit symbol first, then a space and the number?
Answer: mV 52
